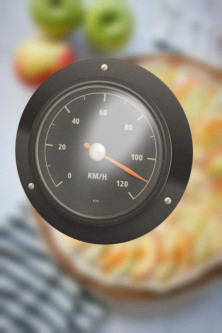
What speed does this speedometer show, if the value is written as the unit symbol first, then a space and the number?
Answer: km/h 110
